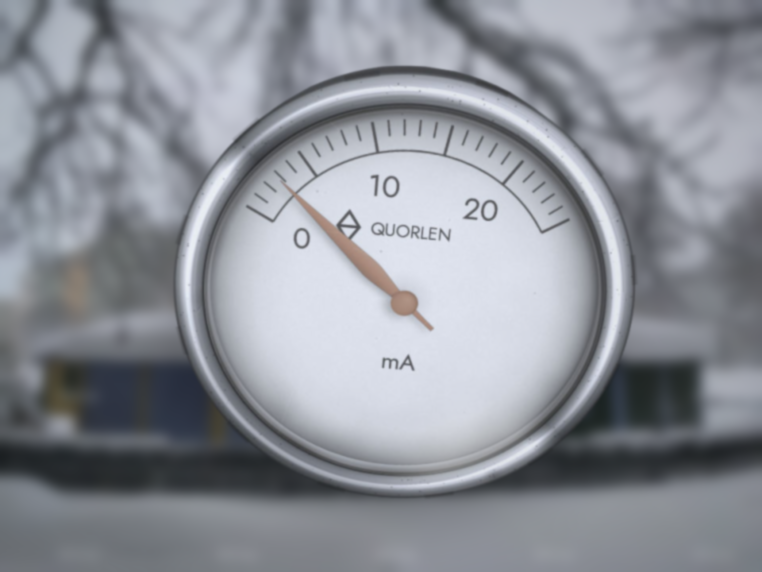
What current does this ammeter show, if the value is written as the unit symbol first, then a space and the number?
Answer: mA 3
